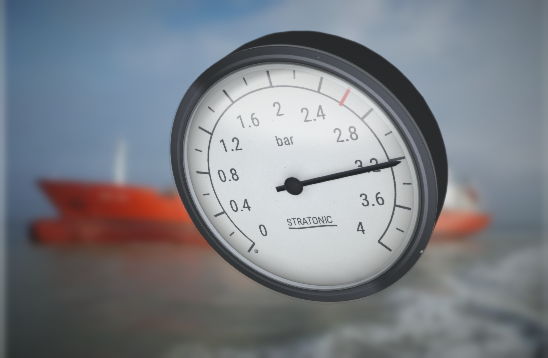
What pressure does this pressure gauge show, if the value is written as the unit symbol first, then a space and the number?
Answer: bar 3.2
